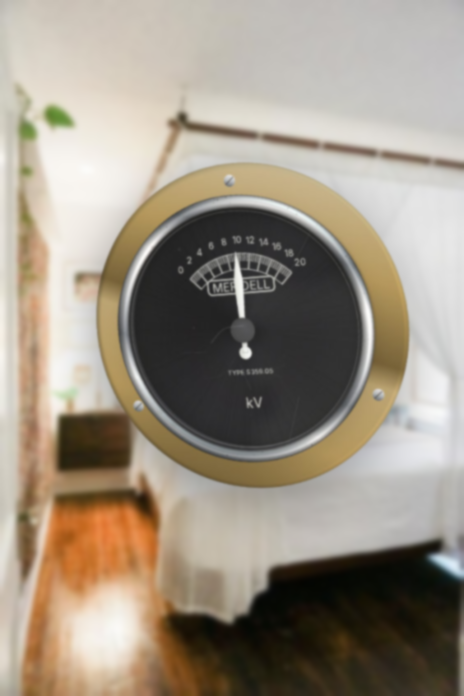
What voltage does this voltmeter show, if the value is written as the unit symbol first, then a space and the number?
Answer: kV 10
